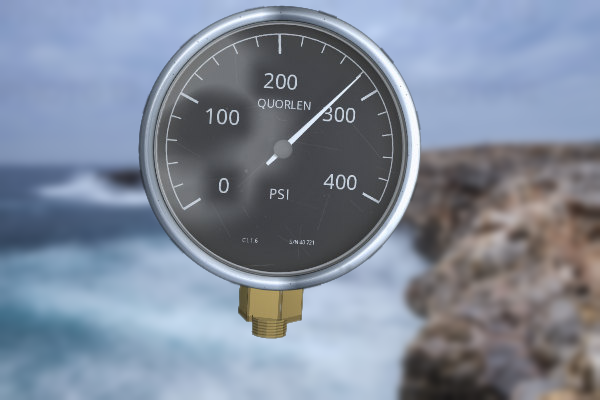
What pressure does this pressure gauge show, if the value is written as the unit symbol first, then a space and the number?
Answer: psi 280
